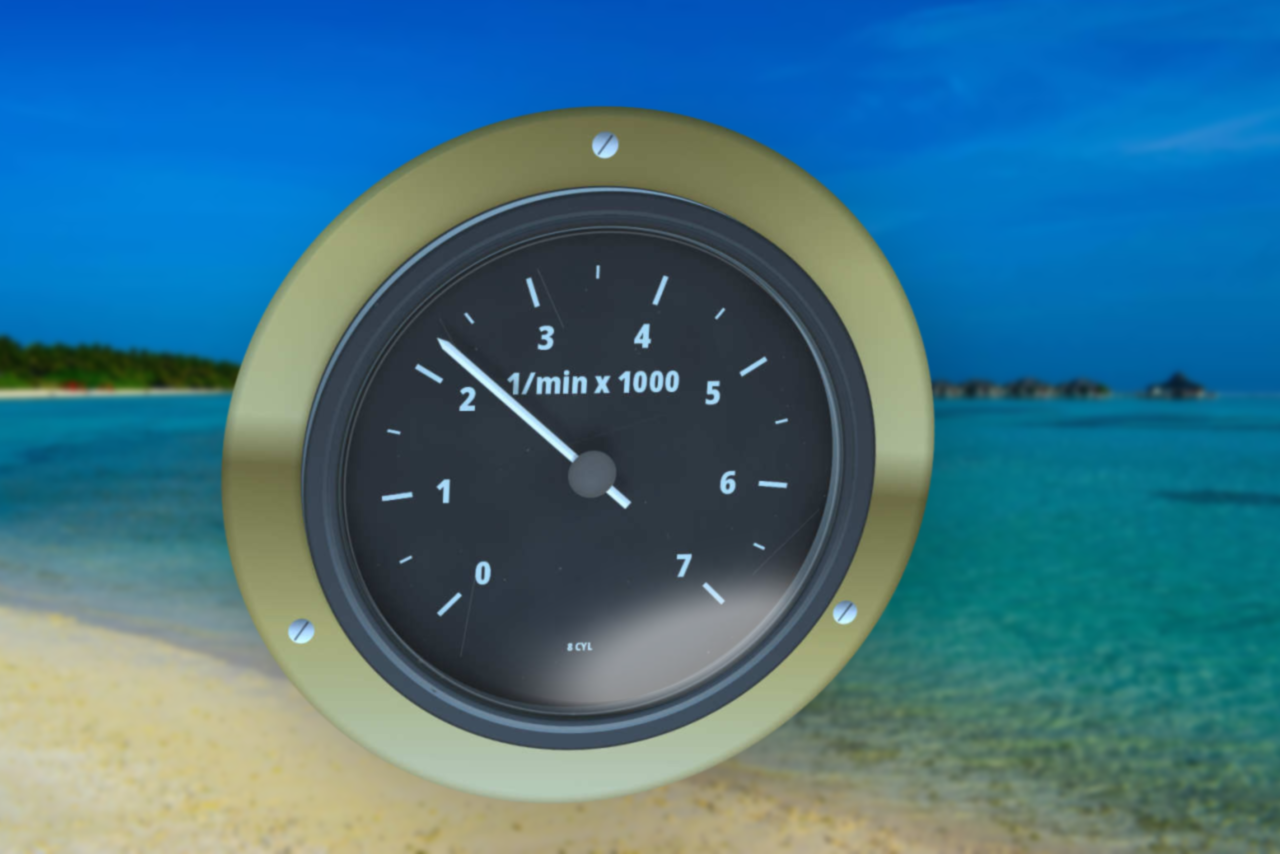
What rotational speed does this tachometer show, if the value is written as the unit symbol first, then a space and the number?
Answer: rpm 2250
